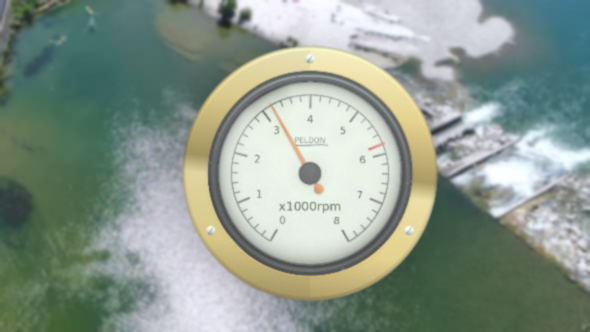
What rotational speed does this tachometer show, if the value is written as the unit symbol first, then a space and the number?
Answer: rpm 3200
